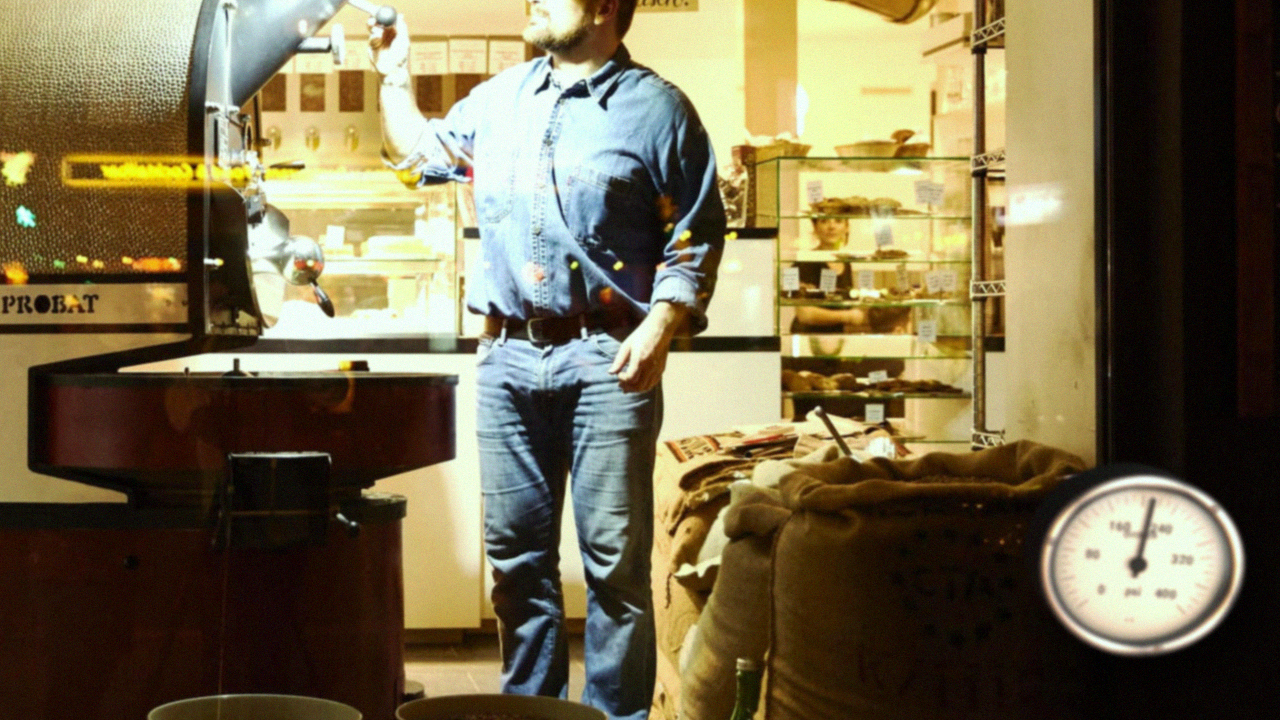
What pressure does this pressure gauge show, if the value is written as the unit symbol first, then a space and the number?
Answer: psi 210
